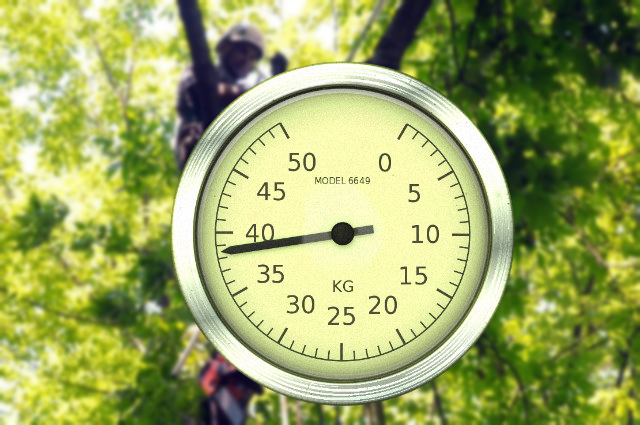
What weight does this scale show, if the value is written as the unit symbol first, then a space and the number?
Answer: kg 38.5
